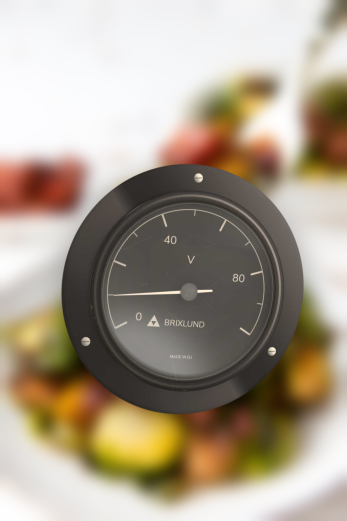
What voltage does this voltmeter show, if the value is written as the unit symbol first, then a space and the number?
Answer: V 10
